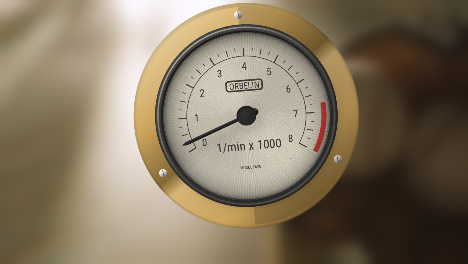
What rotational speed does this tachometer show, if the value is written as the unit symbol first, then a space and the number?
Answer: rpm 250
